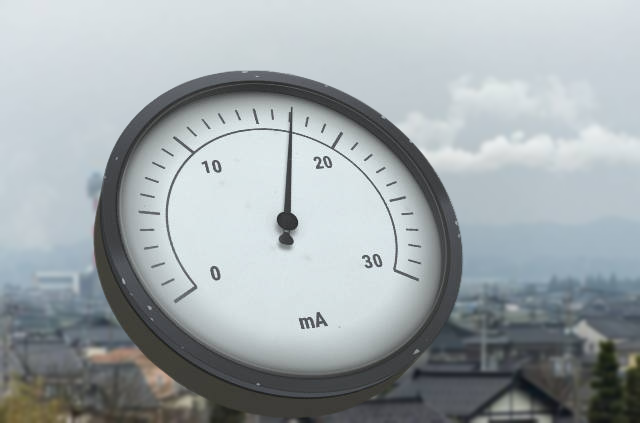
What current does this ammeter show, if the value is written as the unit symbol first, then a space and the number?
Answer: mA 17
